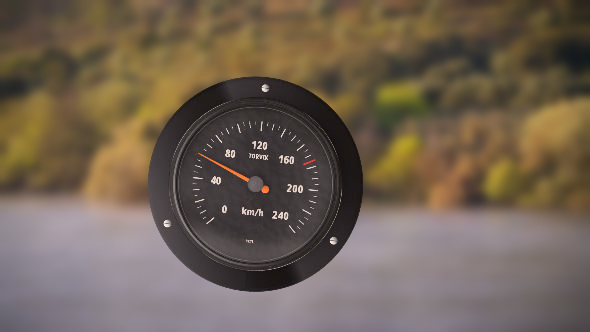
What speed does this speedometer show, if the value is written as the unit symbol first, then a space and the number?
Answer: km/h 60
